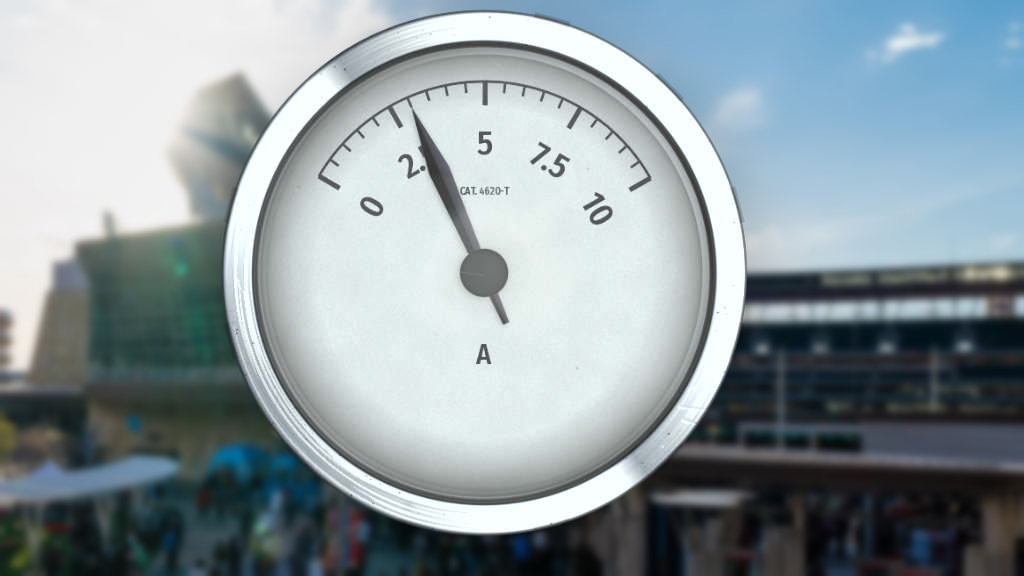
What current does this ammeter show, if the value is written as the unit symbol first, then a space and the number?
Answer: A 3
